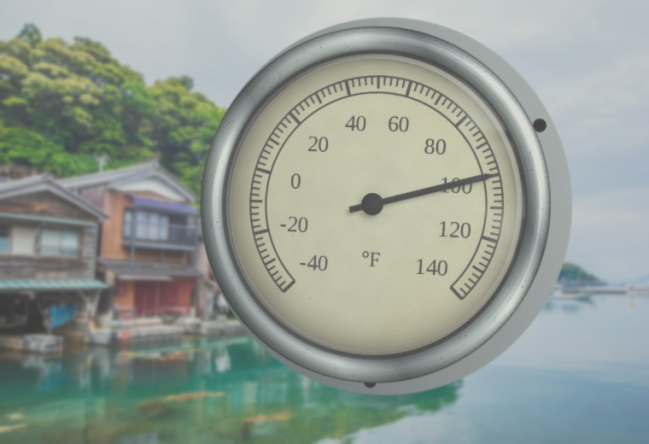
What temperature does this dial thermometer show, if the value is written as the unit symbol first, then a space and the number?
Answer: °F 100
